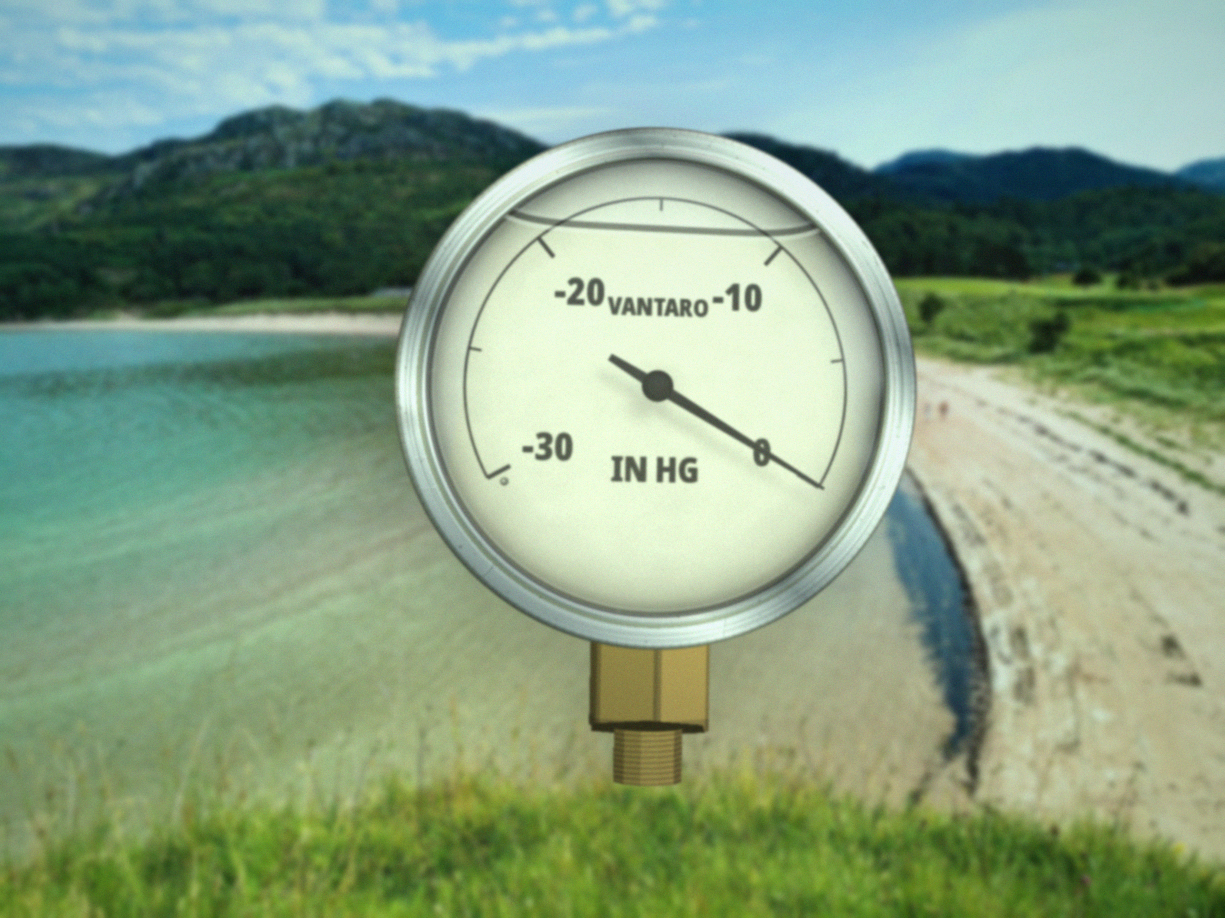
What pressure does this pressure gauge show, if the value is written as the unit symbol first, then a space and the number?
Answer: inHg 0
